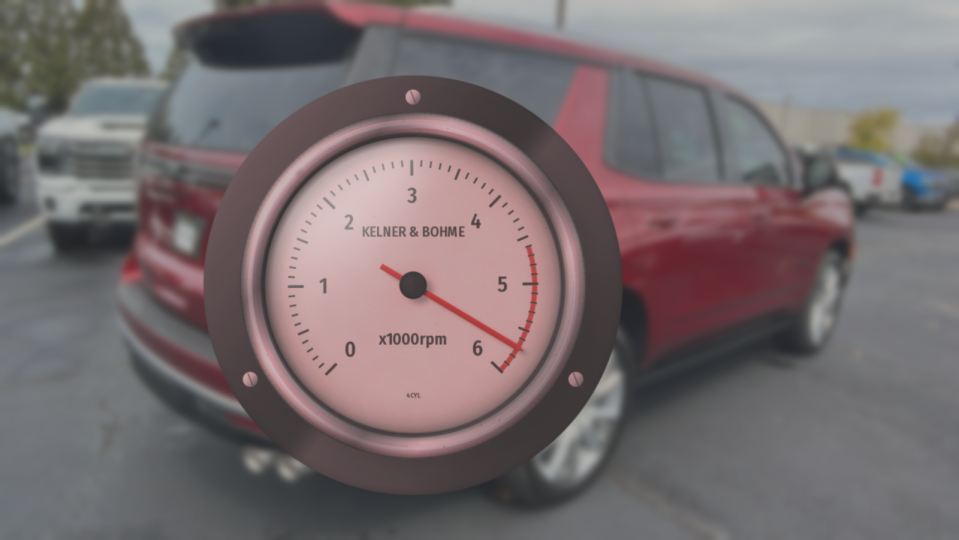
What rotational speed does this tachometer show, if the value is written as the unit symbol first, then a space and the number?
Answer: rpm 5700
